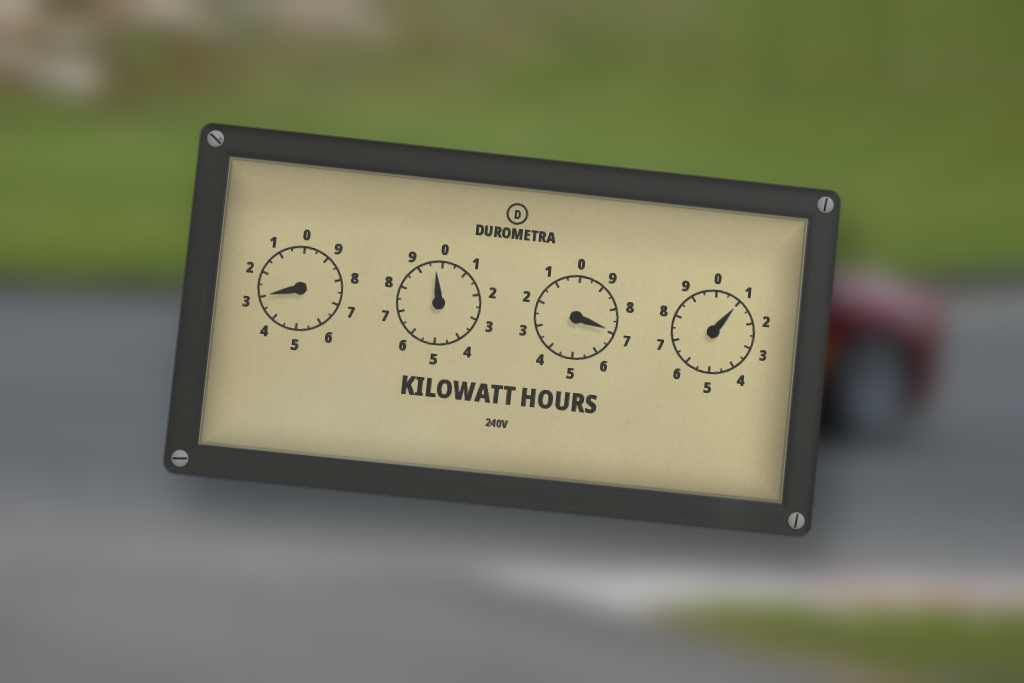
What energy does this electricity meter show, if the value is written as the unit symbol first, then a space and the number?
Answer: kWh 2971
